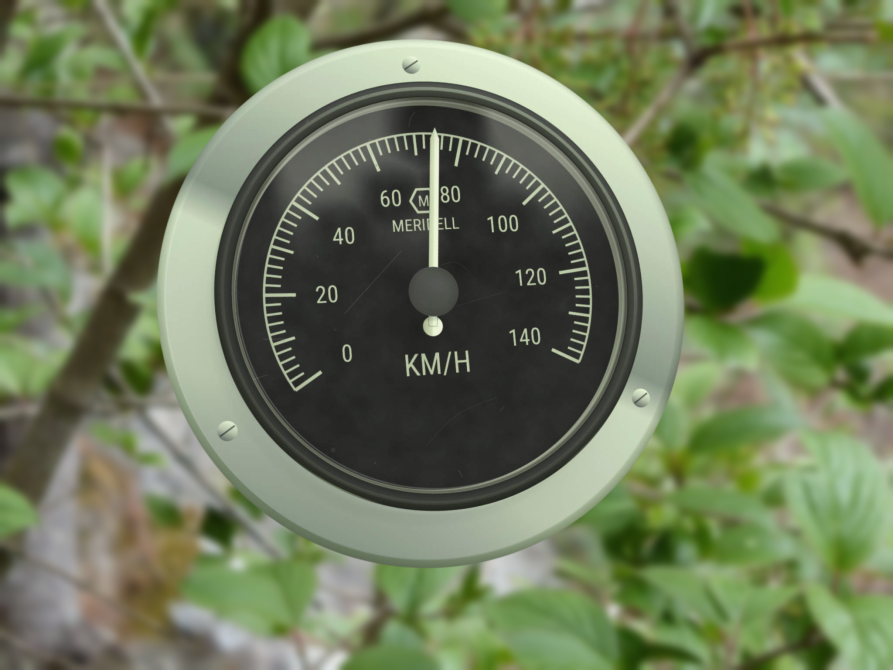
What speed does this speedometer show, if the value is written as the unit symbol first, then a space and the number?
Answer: km/h 74
